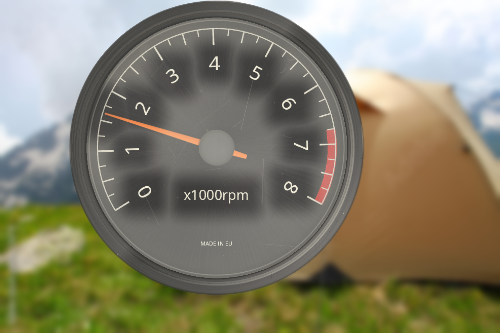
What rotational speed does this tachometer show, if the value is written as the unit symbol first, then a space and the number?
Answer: rpm 1625
